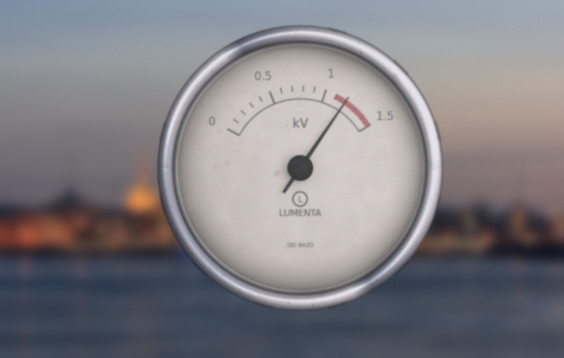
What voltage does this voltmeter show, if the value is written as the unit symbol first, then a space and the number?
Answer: kV 1.2
